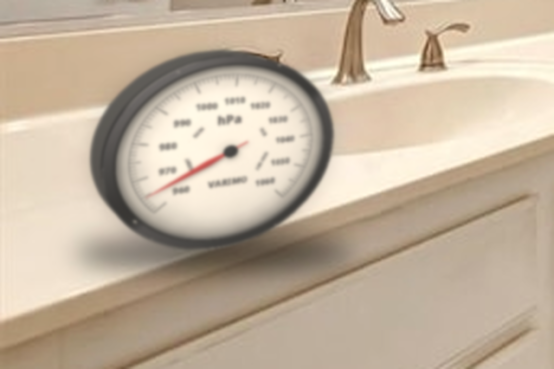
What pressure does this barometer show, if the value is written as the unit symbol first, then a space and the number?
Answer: hPa 965
